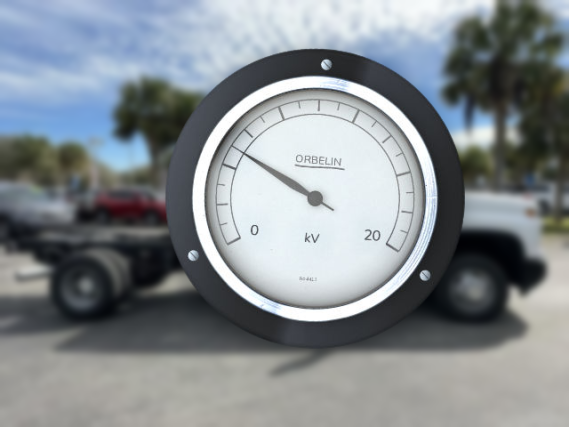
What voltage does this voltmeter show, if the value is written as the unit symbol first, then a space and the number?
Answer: kV 5
